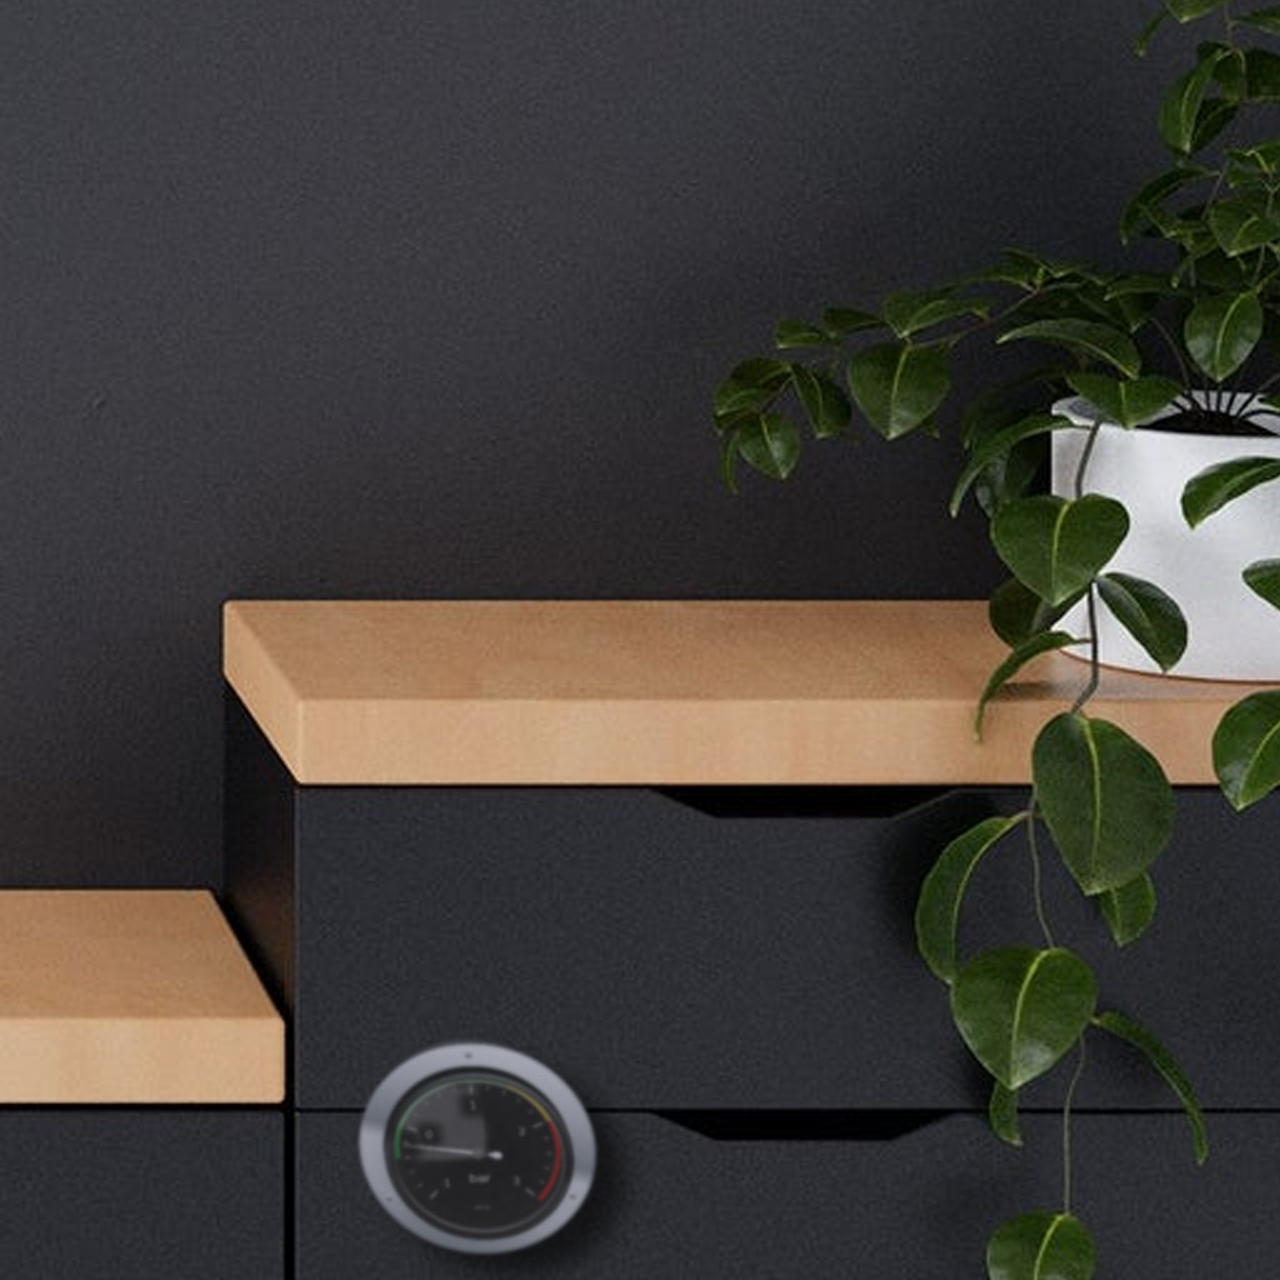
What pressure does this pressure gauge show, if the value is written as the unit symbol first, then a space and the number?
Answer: bar -0.2
